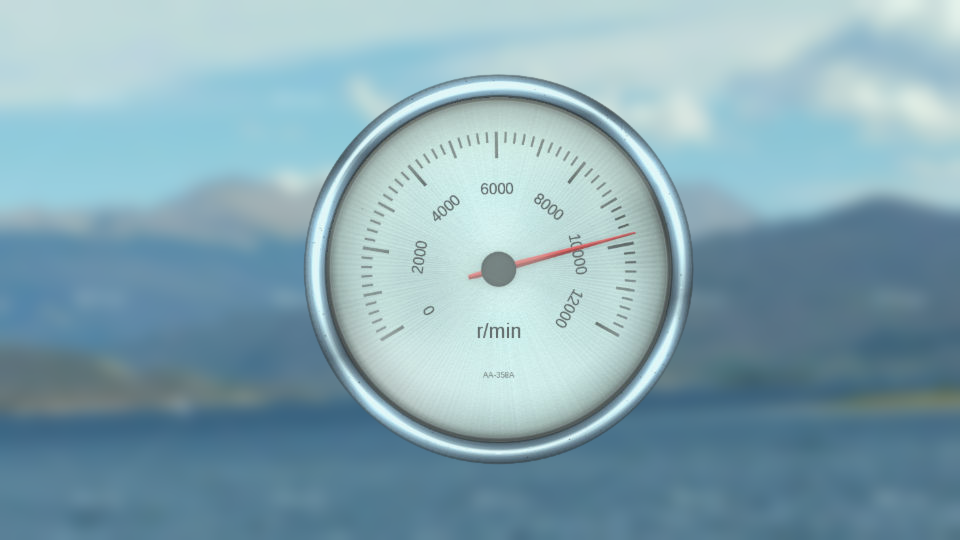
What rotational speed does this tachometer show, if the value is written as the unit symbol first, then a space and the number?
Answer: rpm 9800
